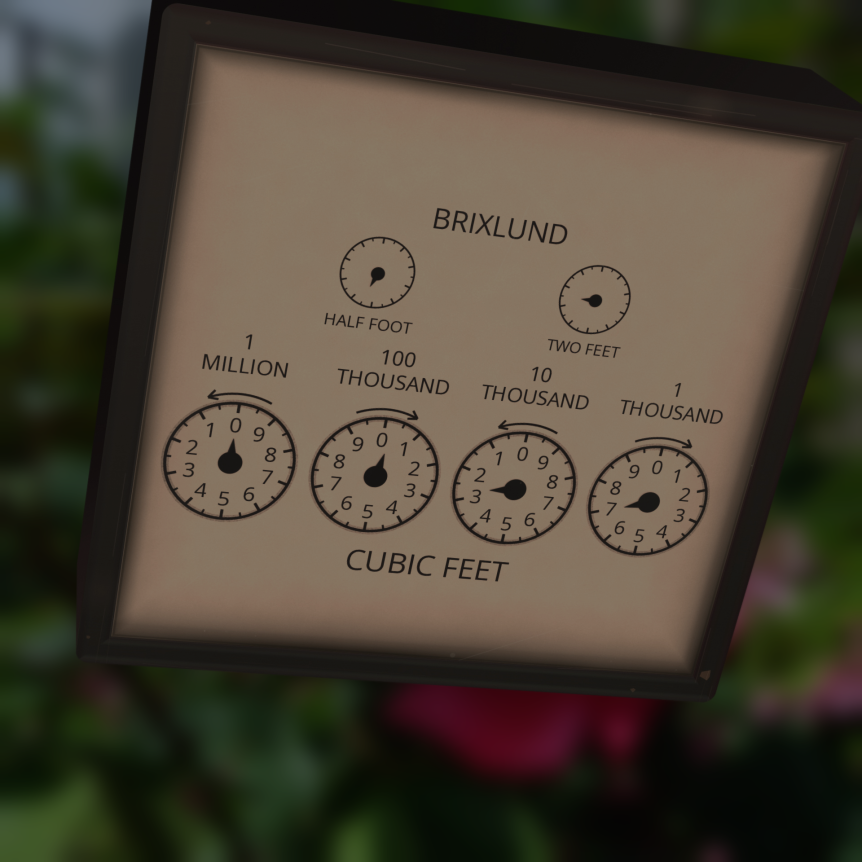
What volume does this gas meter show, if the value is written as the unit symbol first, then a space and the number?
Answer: ft³ 2700
